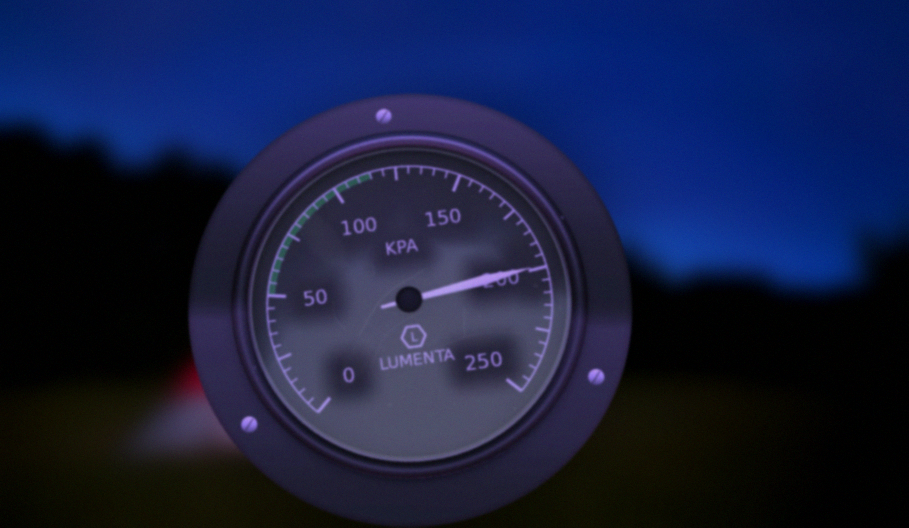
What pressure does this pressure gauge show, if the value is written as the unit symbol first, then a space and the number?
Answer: kPa 200
